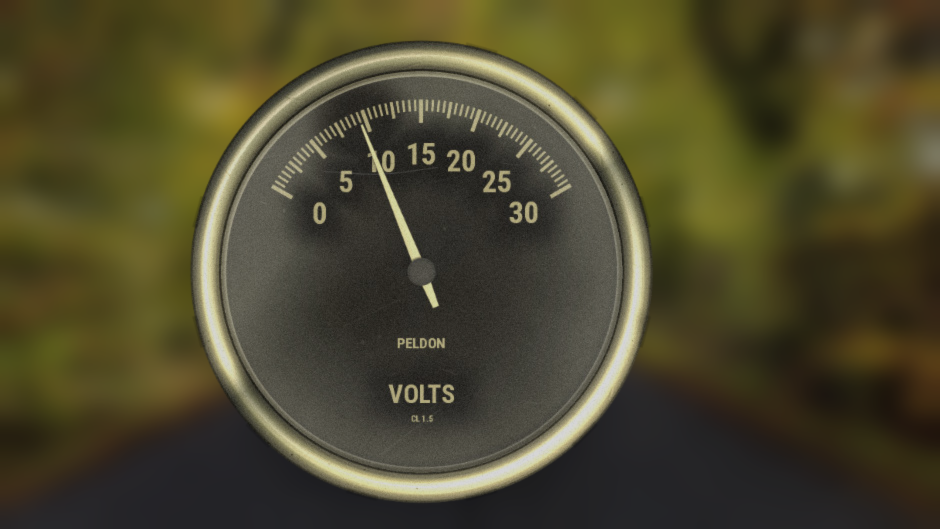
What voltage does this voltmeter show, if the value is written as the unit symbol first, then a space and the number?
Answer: V 9.5
